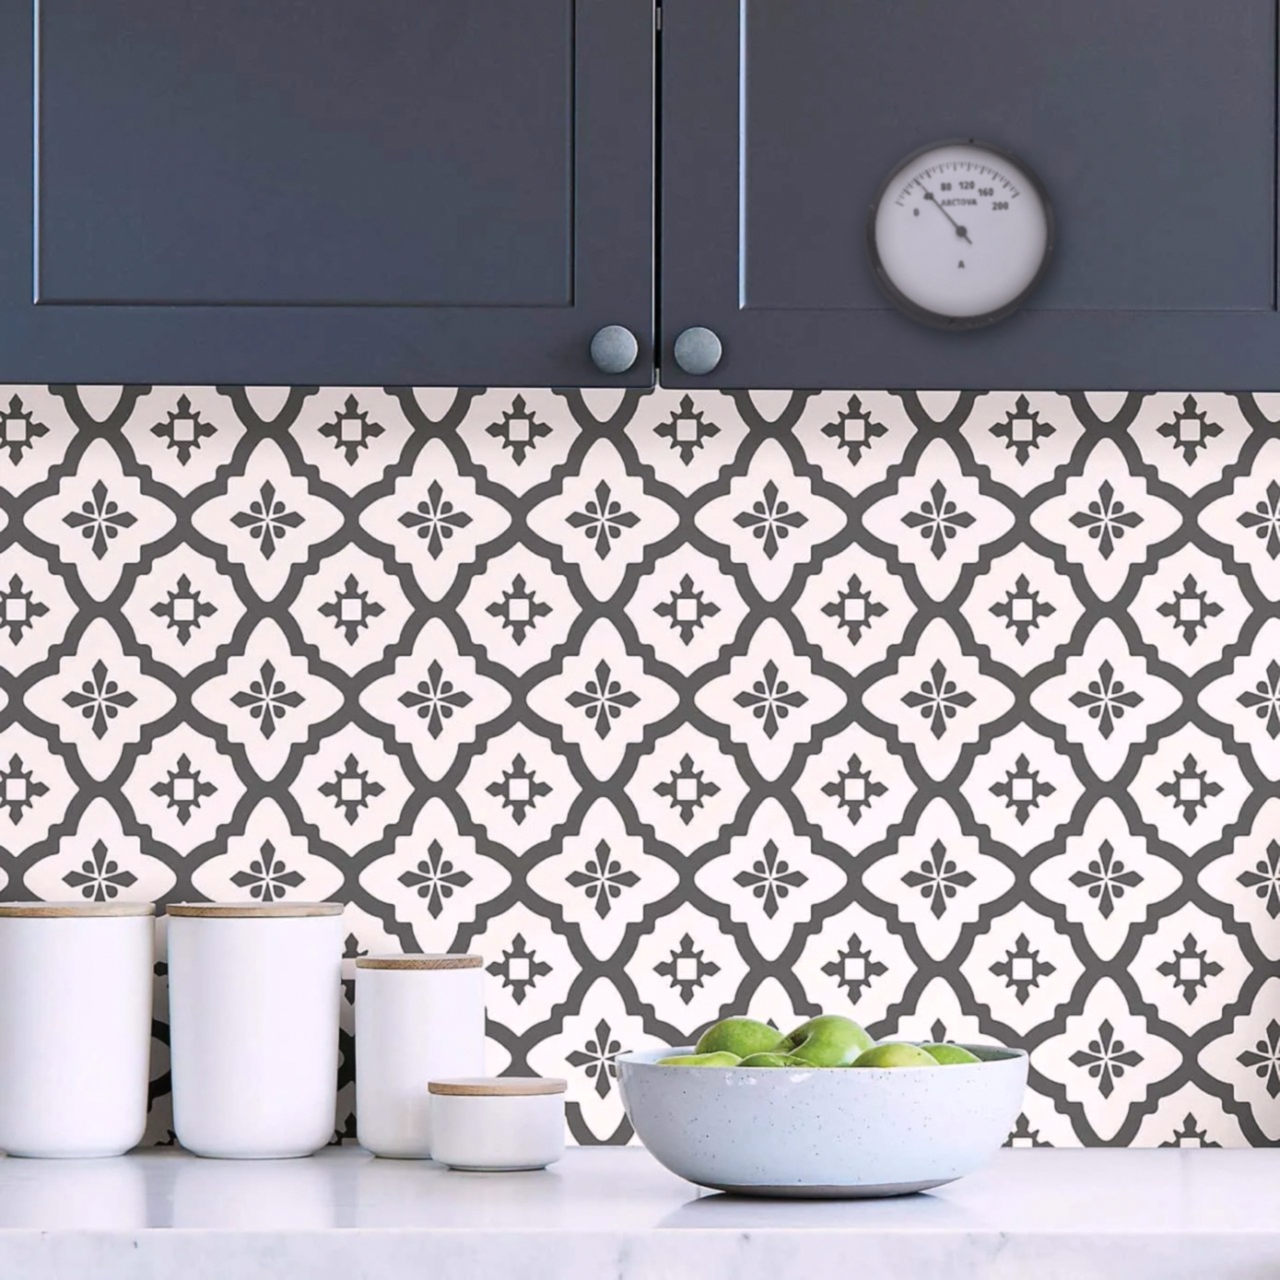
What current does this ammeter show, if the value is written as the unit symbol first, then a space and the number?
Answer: A 40
